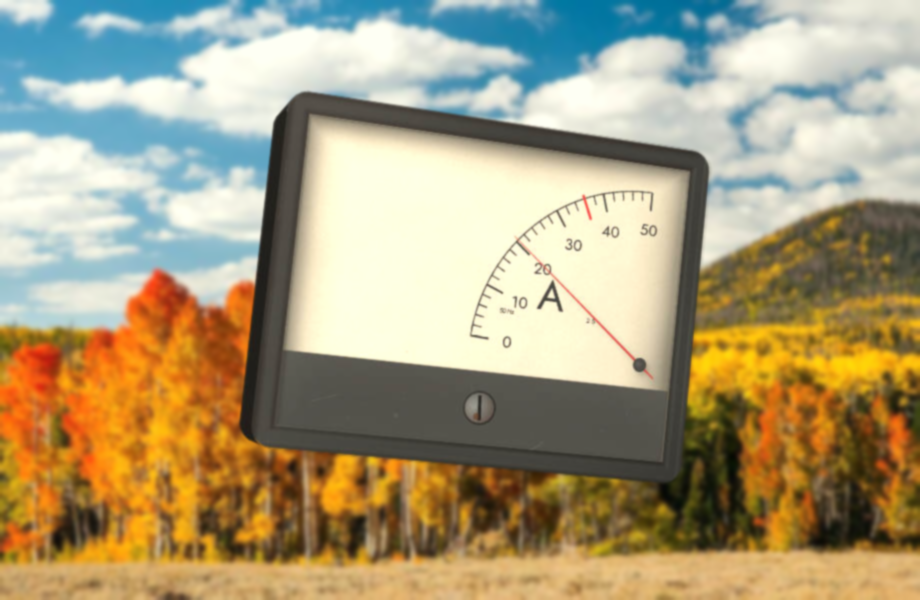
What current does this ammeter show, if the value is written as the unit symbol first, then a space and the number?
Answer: A 20
